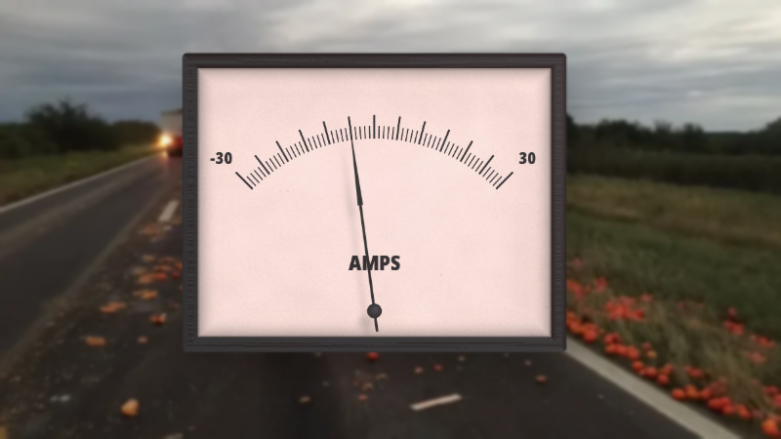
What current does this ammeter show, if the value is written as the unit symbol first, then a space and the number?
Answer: A -5
